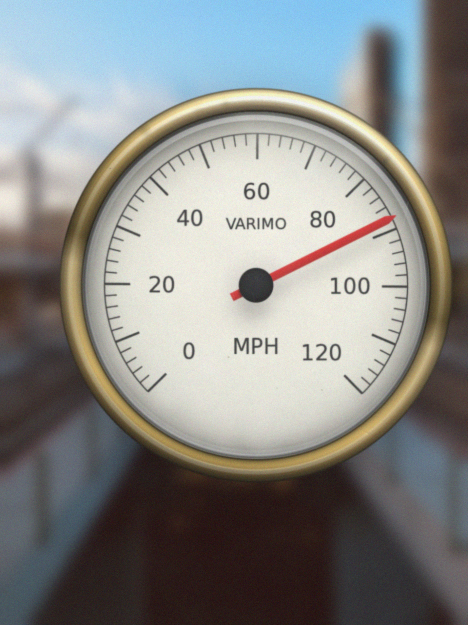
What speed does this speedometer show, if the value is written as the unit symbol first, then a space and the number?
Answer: mph 88
